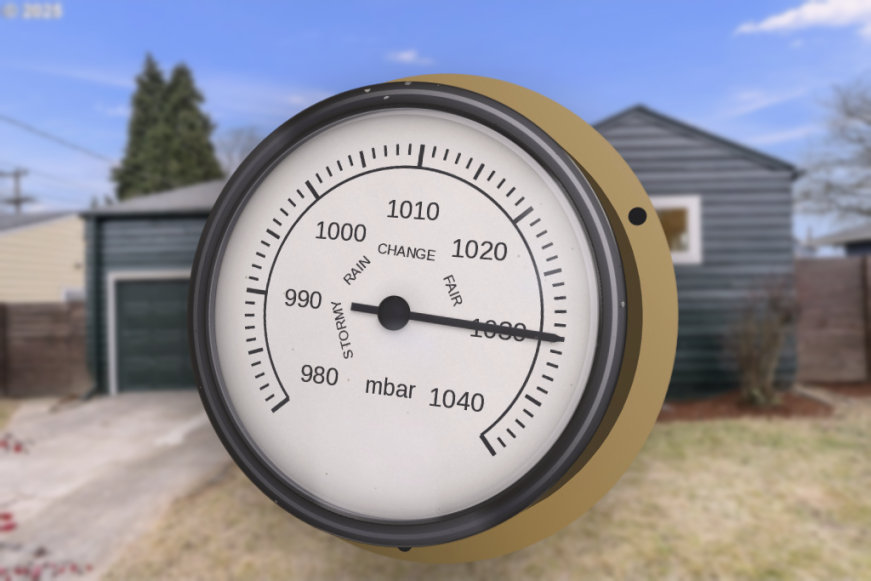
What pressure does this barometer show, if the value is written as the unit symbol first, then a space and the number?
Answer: mbar 1030
